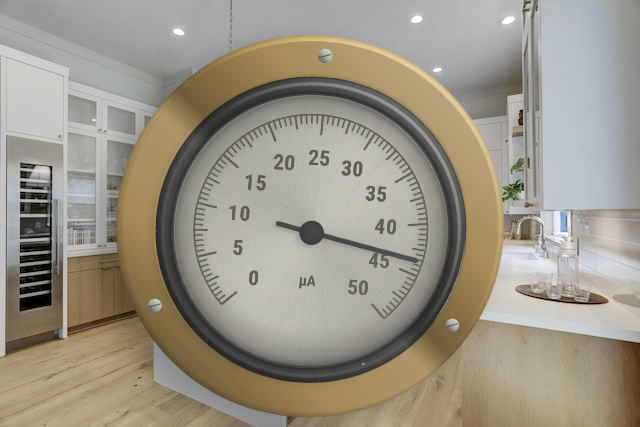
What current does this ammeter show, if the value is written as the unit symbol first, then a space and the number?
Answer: µA 43.5
